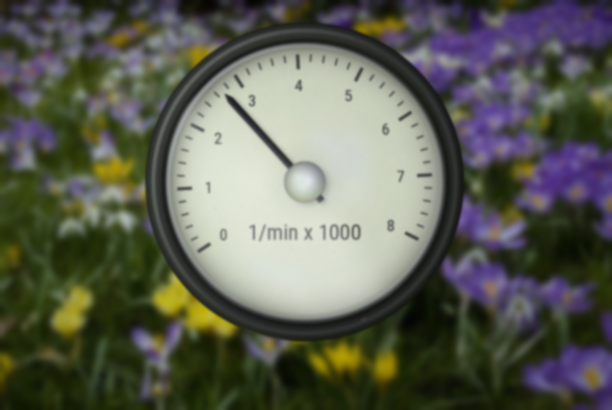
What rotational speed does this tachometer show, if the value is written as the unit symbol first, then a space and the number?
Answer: rpm 2700
